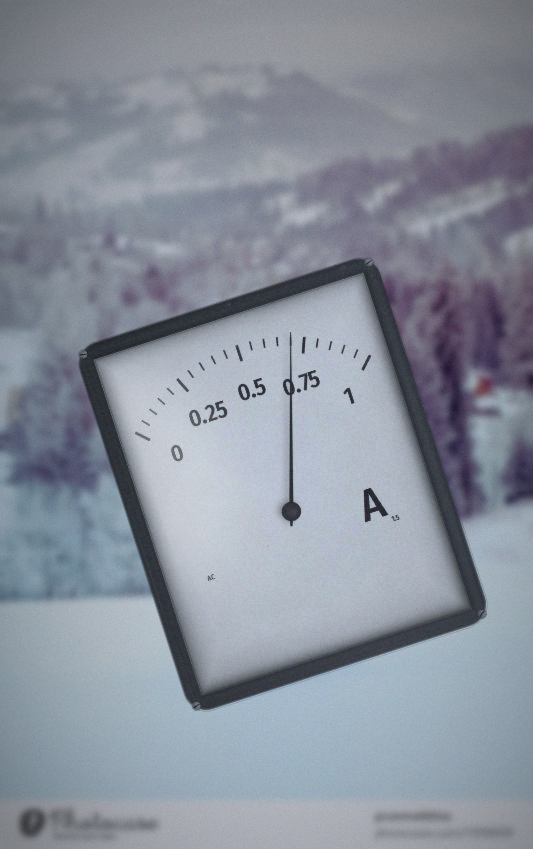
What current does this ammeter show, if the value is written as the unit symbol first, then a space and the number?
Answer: A 0.7
